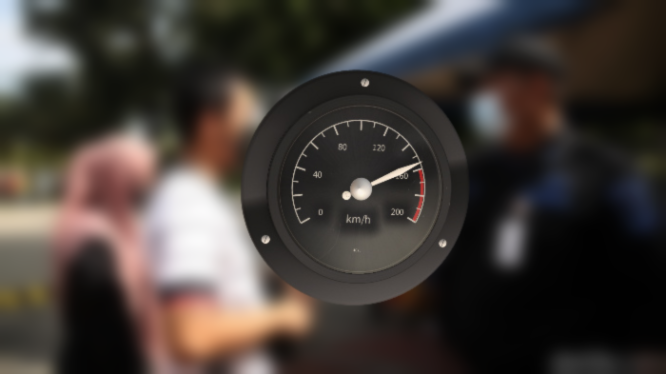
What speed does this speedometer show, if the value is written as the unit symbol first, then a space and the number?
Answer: km/h 155
